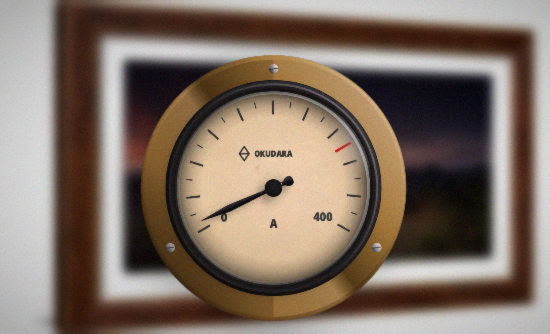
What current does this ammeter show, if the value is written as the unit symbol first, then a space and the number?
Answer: A 10
